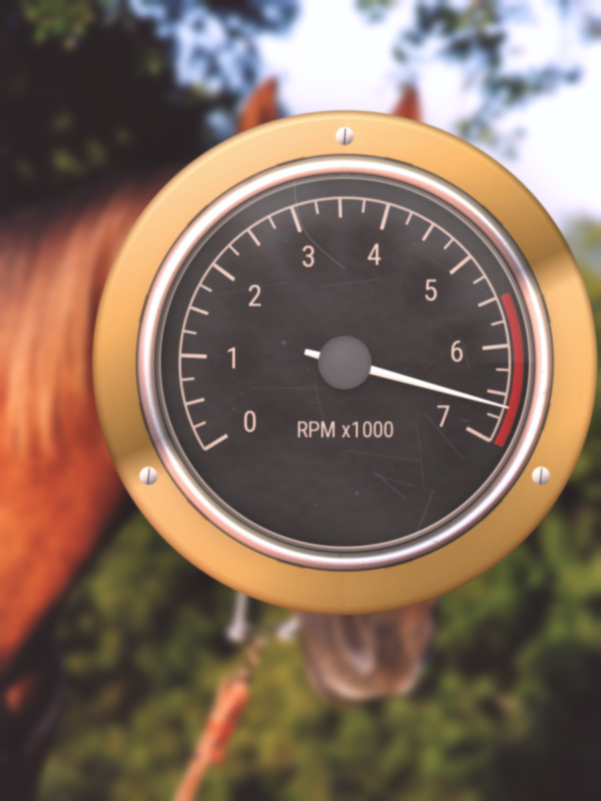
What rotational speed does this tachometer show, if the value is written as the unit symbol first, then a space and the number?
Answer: rpm 6625
